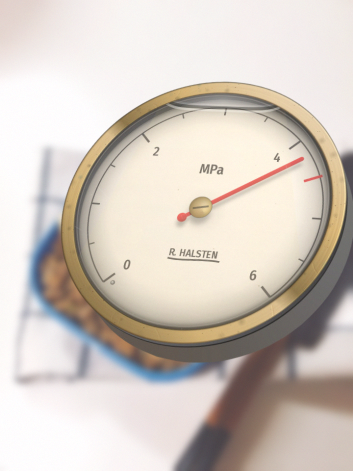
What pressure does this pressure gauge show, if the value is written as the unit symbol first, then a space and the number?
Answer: MPa 4.25
